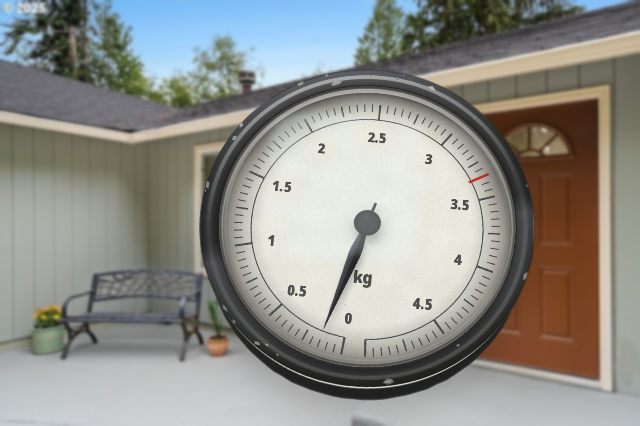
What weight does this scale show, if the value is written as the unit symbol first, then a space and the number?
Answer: kg 0.15
